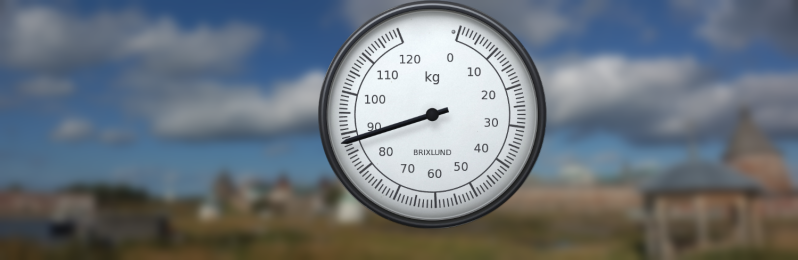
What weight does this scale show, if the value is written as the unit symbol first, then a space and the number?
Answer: kg 88
